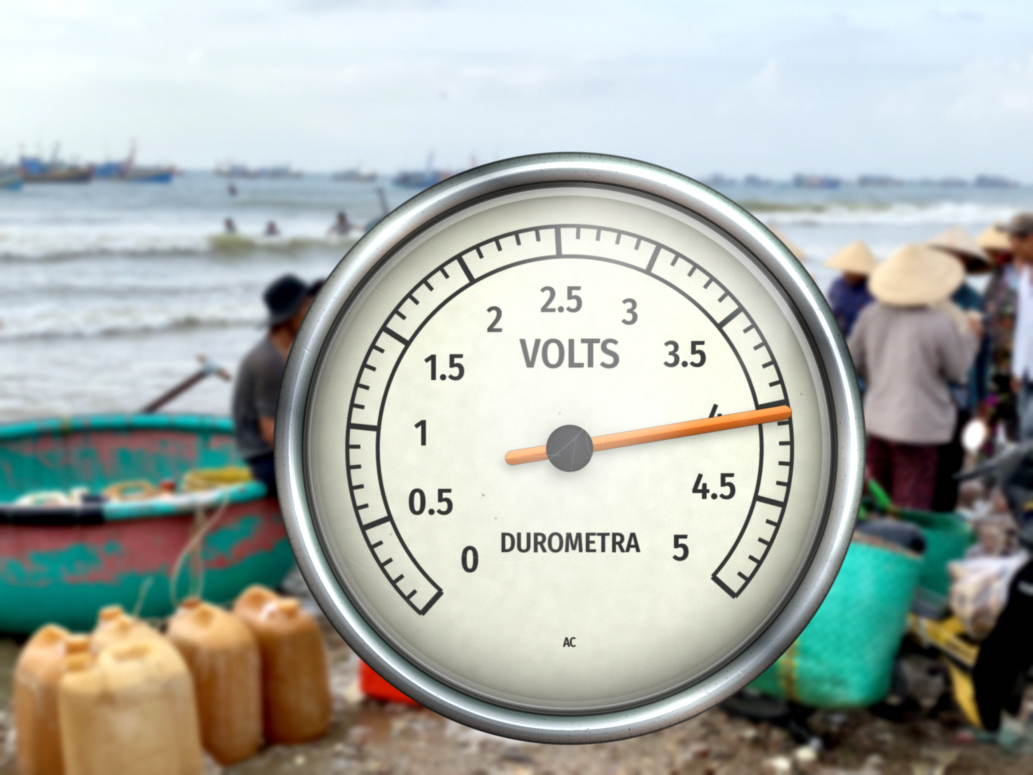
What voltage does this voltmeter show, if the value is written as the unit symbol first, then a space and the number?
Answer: V 4.05
